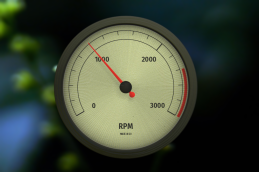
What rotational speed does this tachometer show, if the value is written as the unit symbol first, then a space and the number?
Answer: rpm 1000
